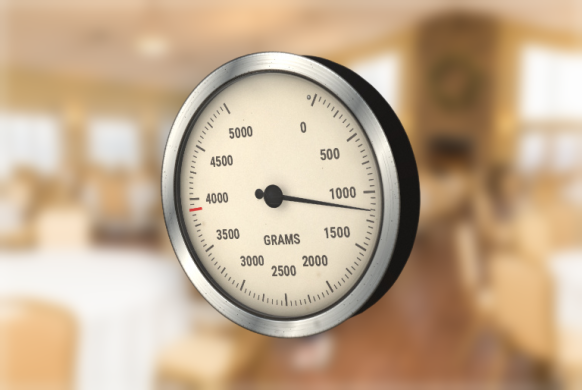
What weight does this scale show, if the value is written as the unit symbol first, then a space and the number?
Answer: g 1150
